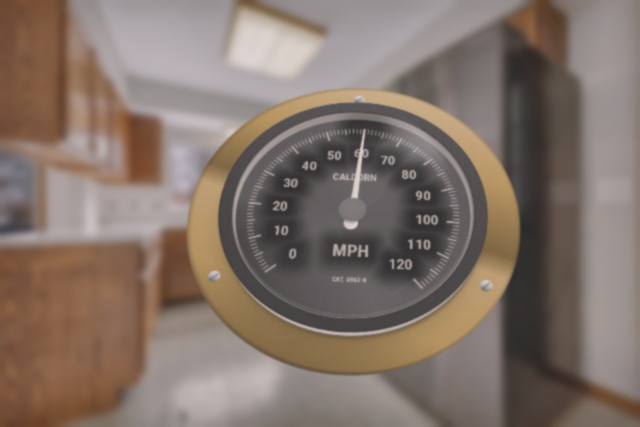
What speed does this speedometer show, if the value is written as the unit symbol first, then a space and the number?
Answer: mph 60
